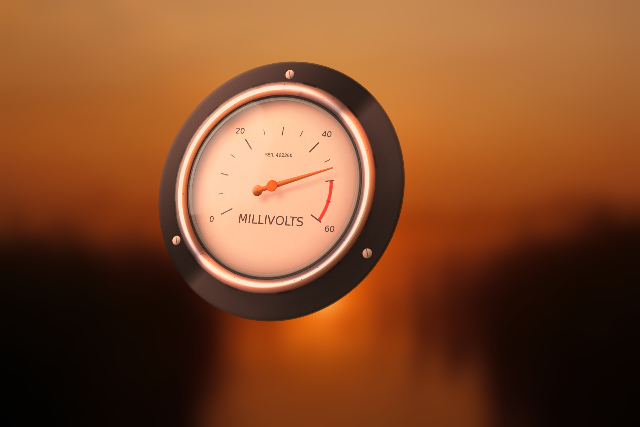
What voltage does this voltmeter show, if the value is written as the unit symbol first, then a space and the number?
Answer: mV 47.5
